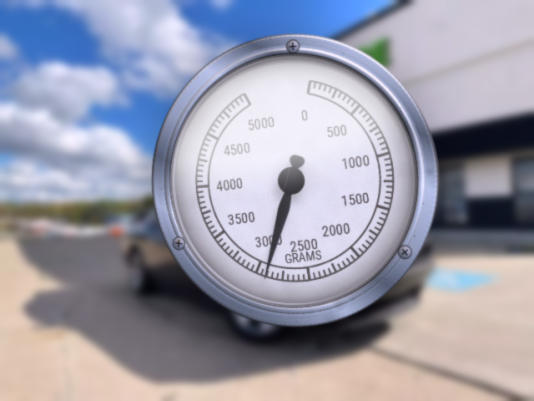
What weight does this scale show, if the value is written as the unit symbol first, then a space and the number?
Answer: g 2900
